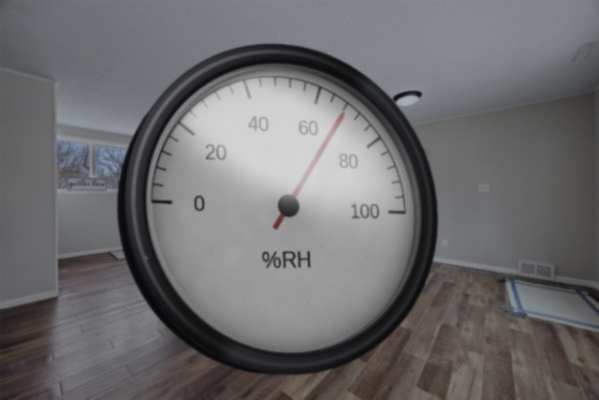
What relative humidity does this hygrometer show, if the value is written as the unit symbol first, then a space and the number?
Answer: % 68
